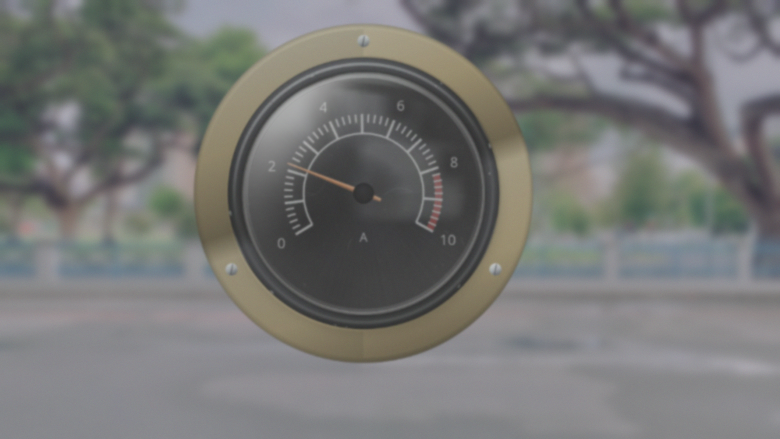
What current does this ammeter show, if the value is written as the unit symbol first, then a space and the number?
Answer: A 2.2
